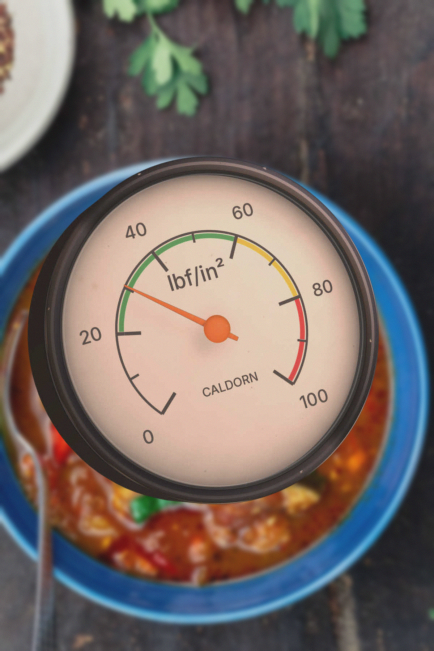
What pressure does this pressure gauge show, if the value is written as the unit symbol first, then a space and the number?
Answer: psi 30
